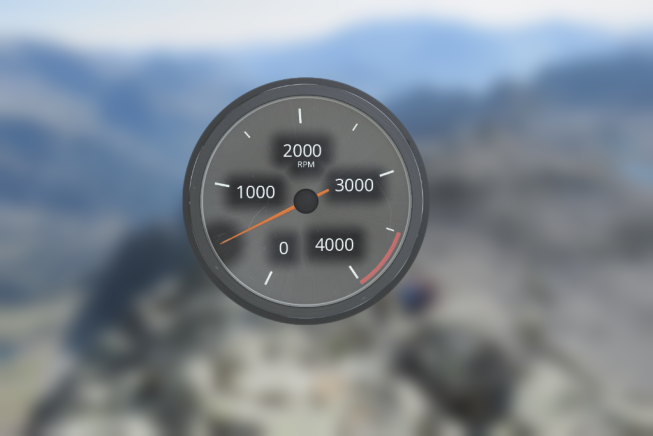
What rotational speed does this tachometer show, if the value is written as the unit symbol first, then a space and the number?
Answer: rpm 500
